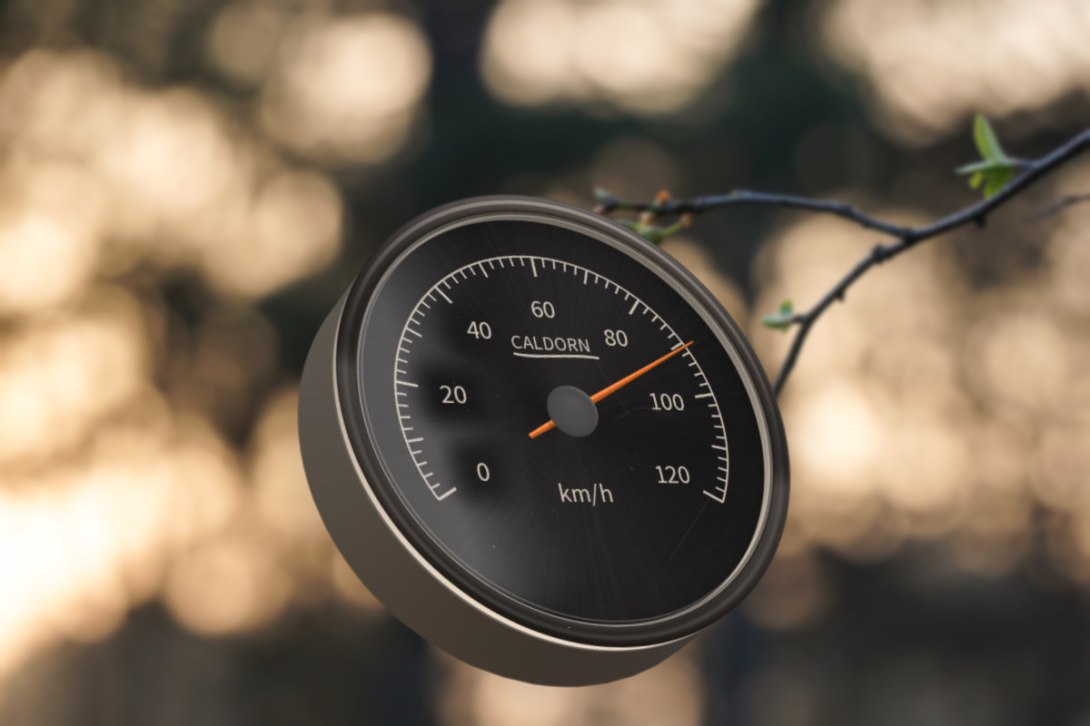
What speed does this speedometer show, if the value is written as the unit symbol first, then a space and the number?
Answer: km/h 91
